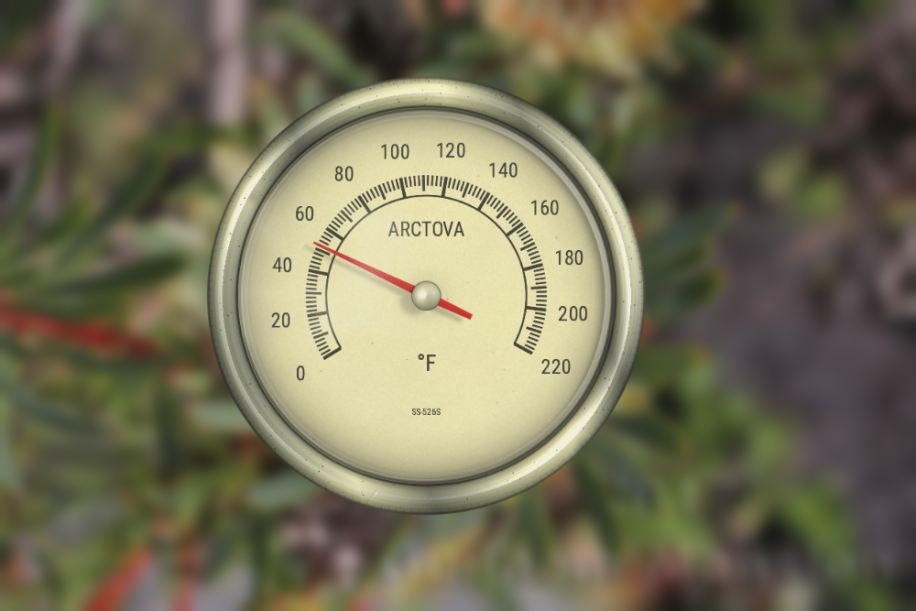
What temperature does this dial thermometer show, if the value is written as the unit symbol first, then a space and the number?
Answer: °F 52
